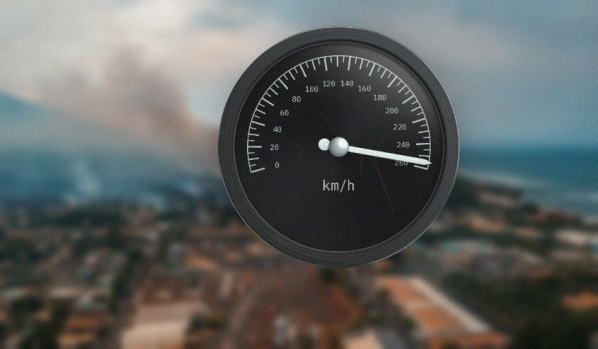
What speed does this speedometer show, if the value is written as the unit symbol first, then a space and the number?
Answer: km/h 255
